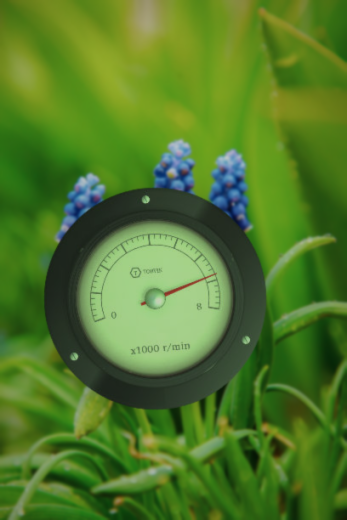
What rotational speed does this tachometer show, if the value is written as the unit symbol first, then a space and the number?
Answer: rpm 6800
